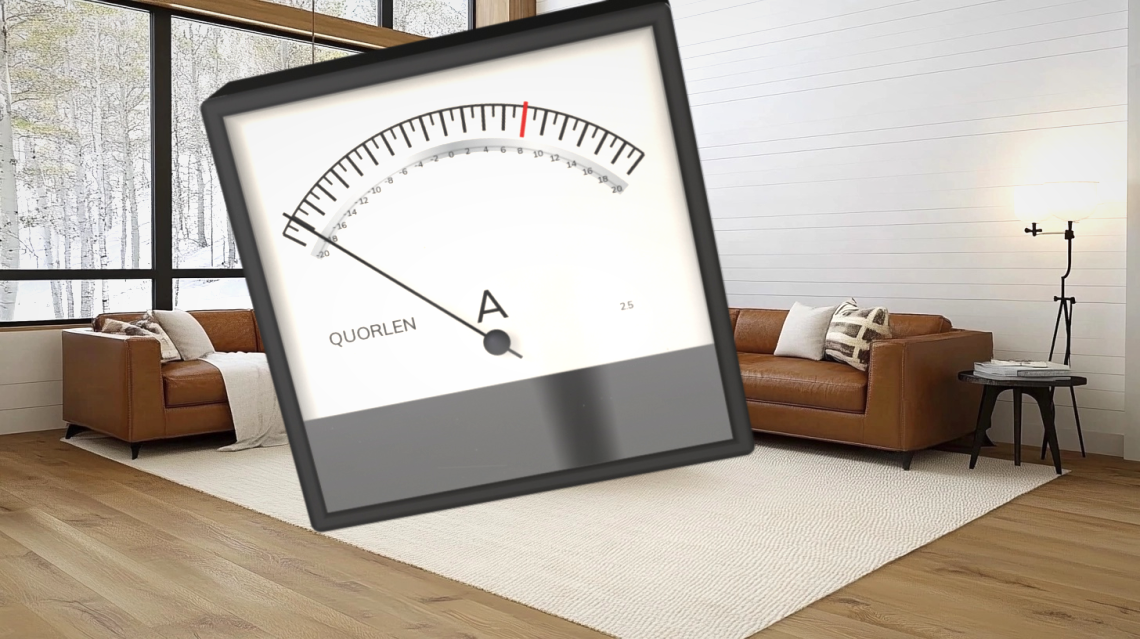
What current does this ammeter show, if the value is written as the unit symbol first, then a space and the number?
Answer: A -18
